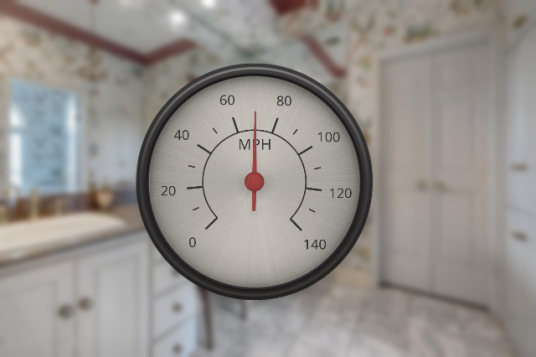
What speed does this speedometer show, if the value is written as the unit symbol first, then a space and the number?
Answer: mph 70
